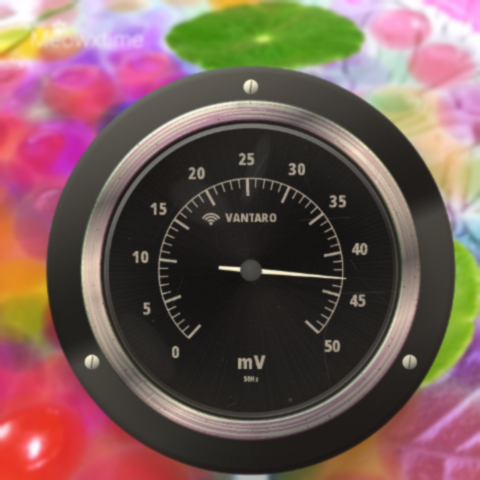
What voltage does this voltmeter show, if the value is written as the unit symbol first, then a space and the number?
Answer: mV 43
